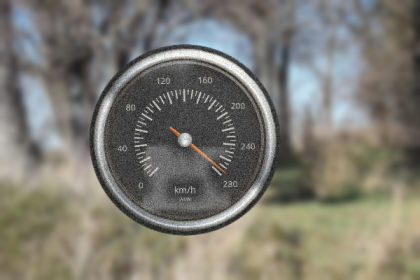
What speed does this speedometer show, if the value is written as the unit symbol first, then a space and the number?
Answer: km/h 275
